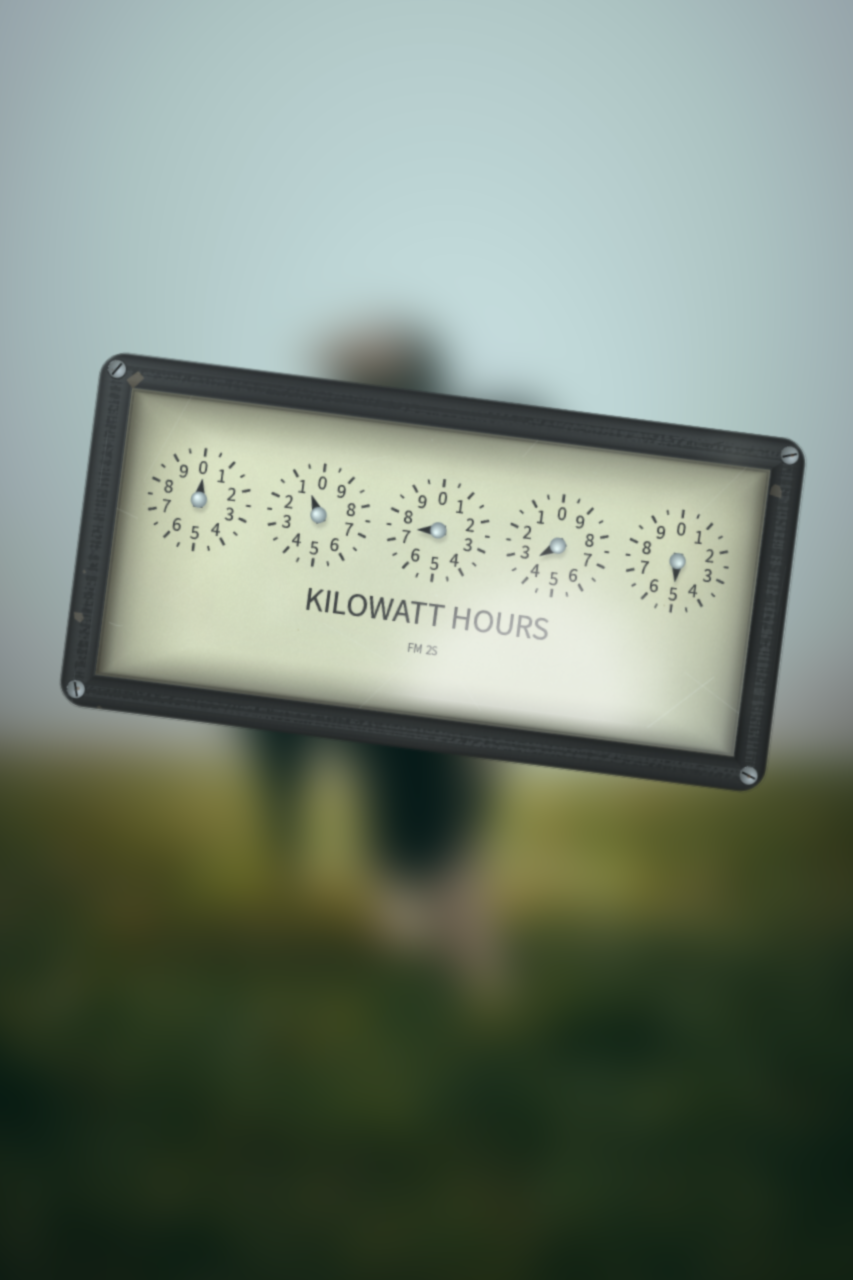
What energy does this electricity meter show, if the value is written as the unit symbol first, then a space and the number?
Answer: kWh 735
